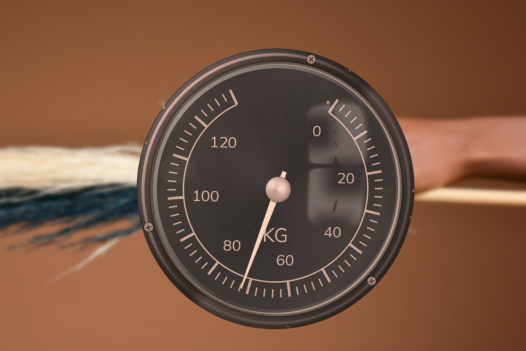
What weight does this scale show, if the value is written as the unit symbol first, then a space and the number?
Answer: kg 72
